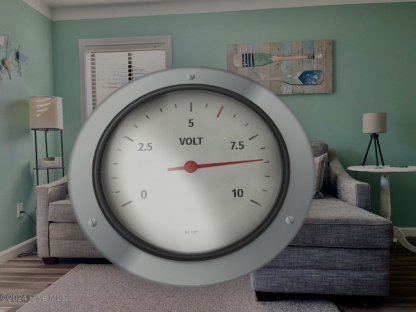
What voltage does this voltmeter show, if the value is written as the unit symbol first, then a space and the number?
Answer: V 8.5
